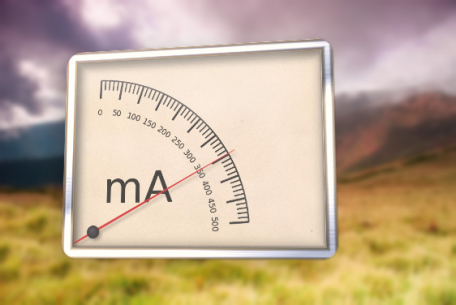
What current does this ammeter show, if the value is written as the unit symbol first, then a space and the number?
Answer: mA 350
